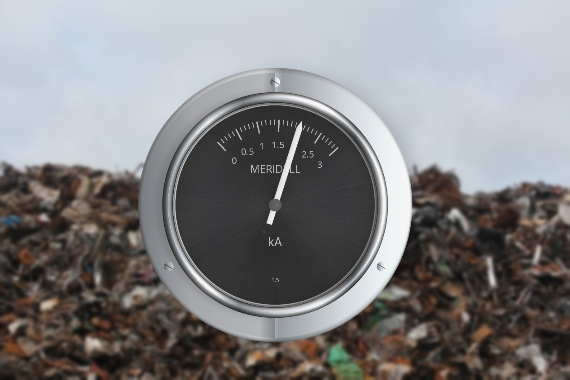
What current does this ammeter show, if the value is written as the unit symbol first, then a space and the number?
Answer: kA 2
